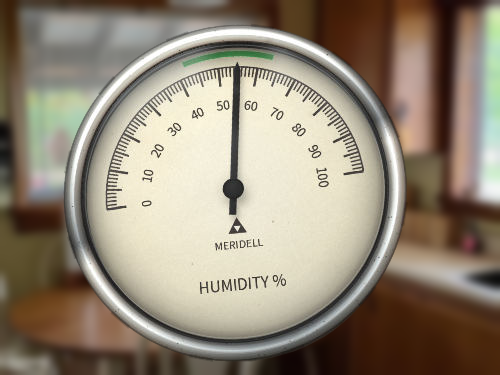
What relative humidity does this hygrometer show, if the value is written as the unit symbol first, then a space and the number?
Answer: % 55
